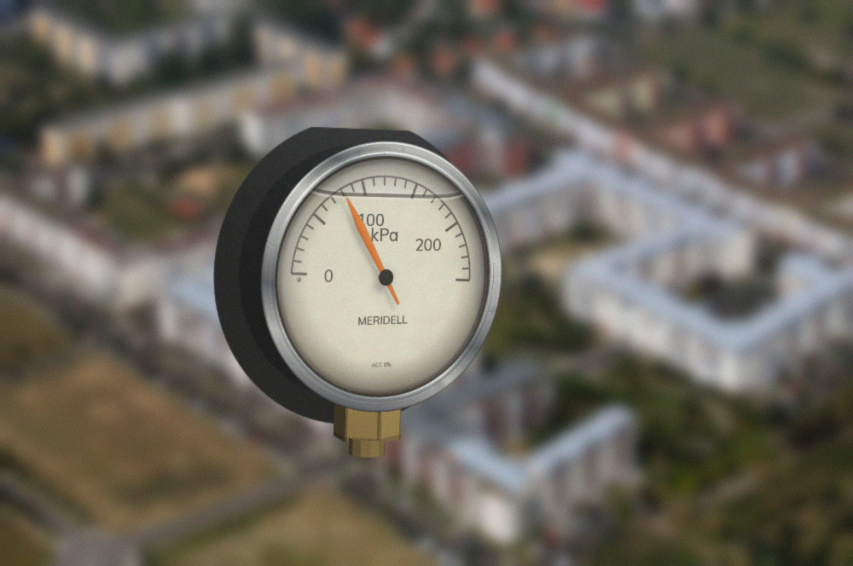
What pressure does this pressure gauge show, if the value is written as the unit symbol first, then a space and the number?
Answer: kPa 80
